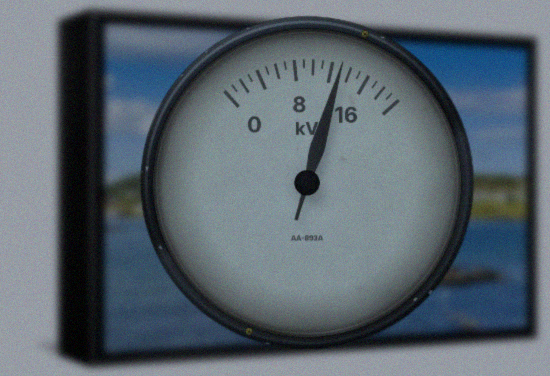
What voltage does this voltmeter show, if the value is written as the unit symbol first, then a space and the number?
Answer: kV 13
